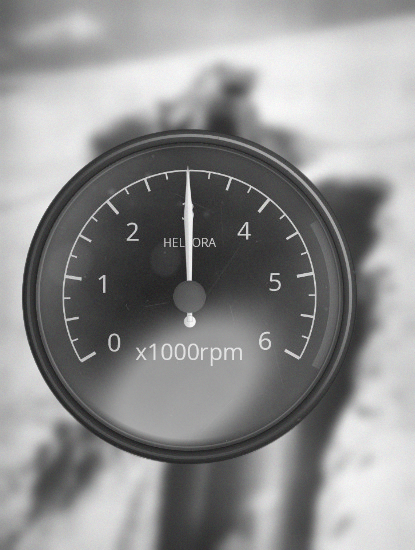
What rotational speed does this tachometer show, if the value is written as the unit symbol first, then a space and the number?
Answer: rpm 3000
